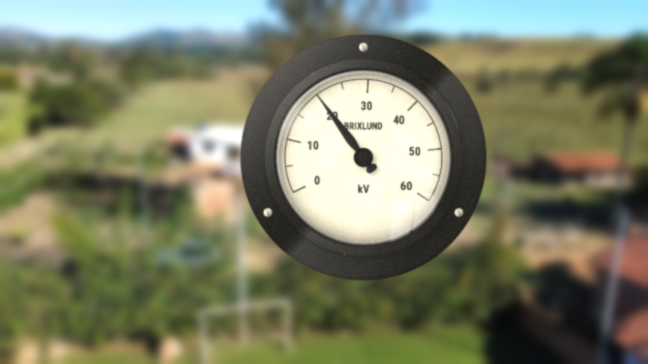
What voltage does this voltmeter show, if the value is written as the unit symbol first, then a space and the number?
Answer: kV 20
